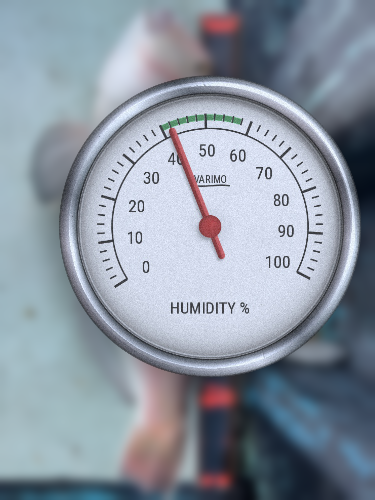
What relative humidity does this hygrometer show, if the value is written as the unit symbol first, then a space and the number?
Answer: % 42
